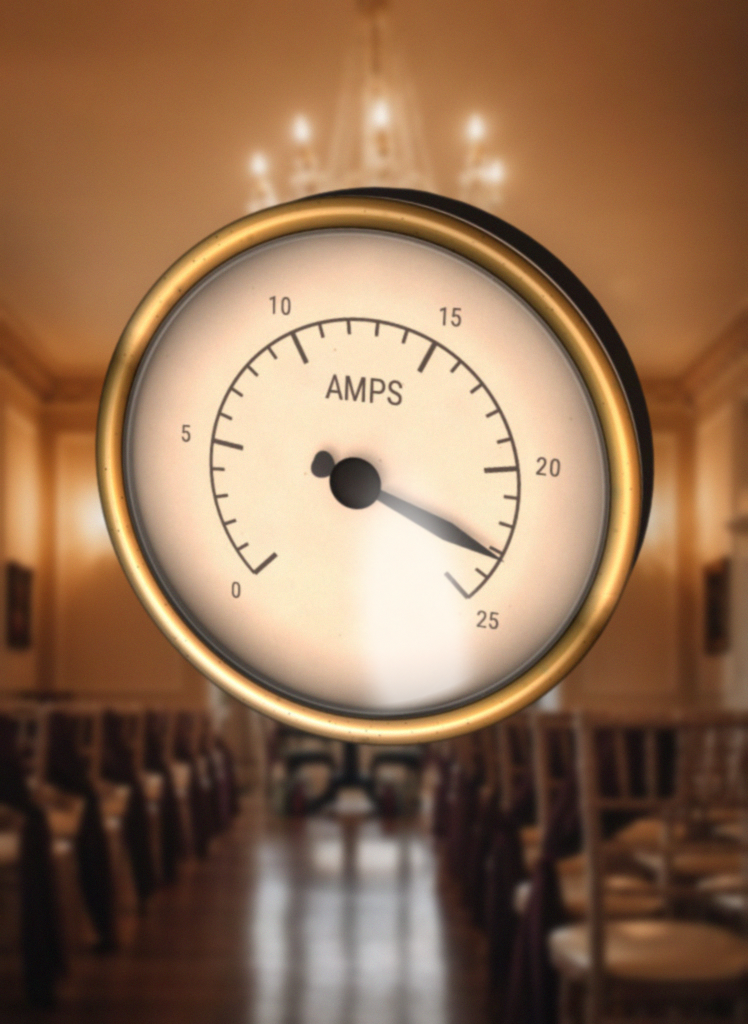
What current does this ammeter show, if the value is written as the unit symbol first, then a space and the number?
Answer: A 23
